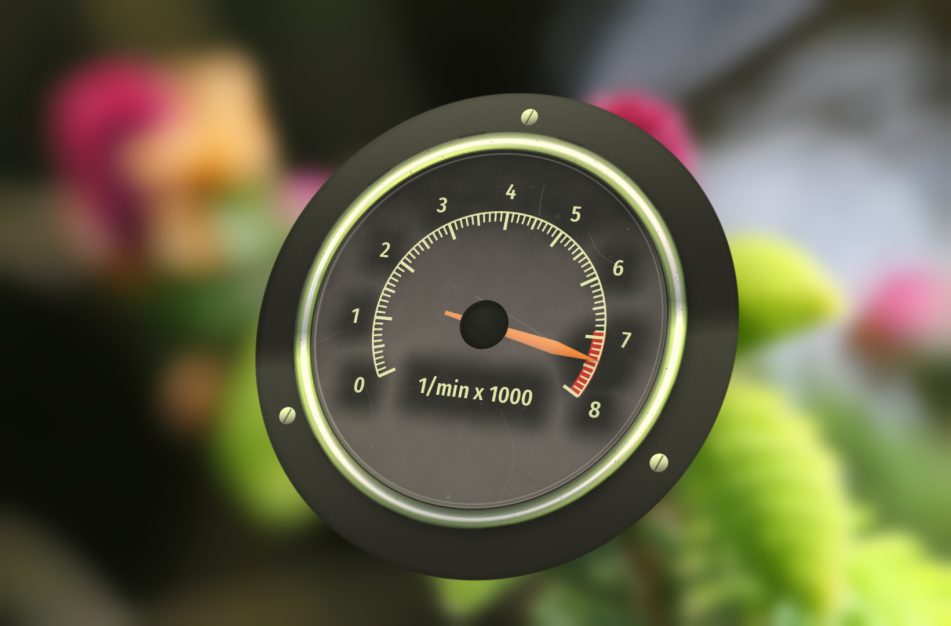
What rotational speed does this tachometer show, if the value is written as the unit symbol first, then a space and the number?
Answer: rpm 7400
